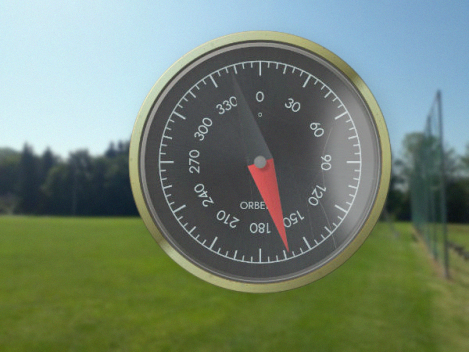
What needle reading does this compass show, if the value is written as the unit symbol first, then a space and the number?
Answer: ° 162.5
